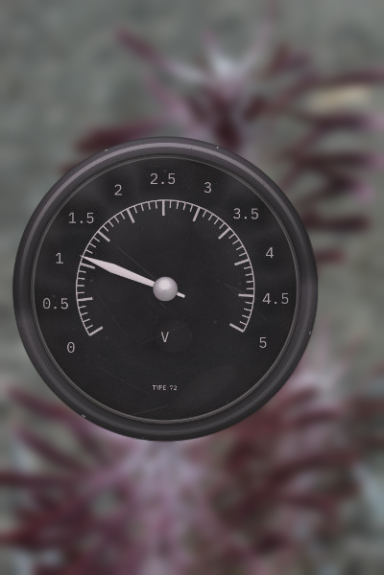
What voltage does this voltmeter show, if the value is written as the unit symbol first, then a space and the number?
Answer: V 1.1
